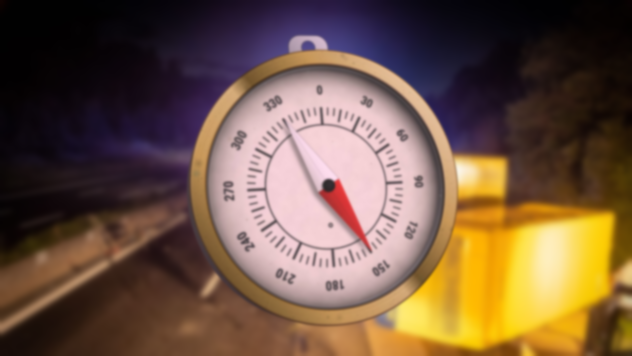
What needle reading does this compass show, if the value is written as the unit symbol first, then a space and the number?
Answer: ° 150
